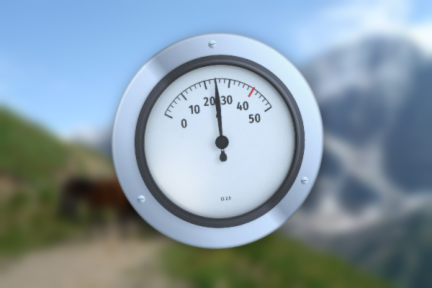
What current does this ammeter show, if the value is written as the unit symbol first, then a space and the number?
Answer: A 24
